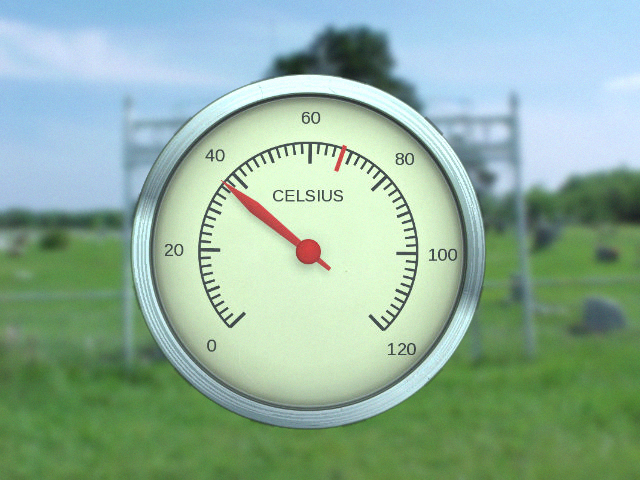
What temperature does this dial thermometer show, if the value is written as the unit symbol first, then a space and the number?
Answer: °C 37
